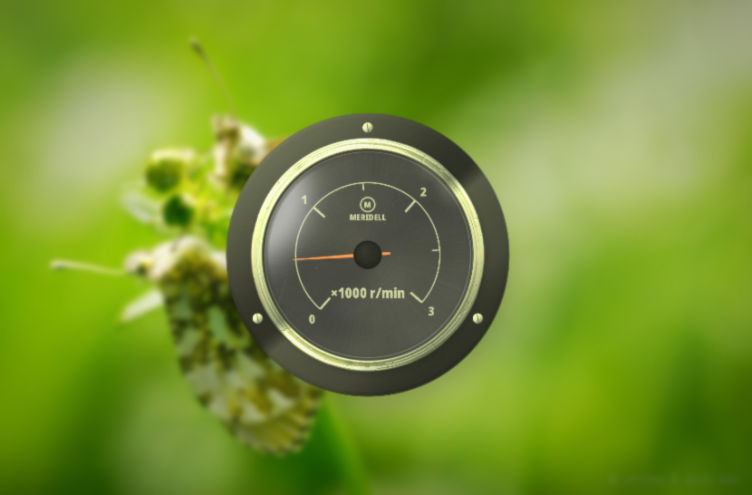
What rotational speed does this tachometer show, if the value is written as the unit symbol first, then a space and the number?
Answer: rpm 500
